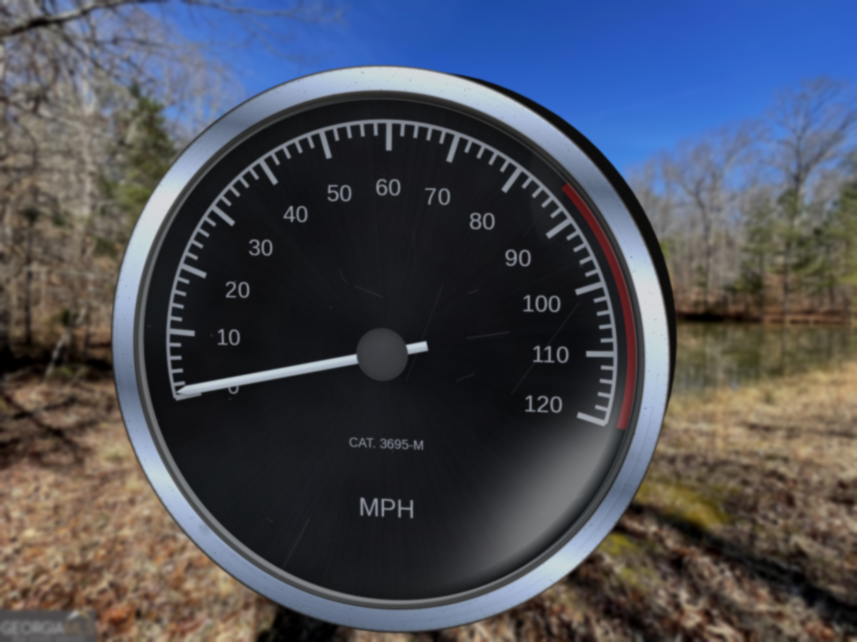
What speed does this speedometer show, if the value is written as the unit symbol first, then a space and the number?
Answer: mph 1
